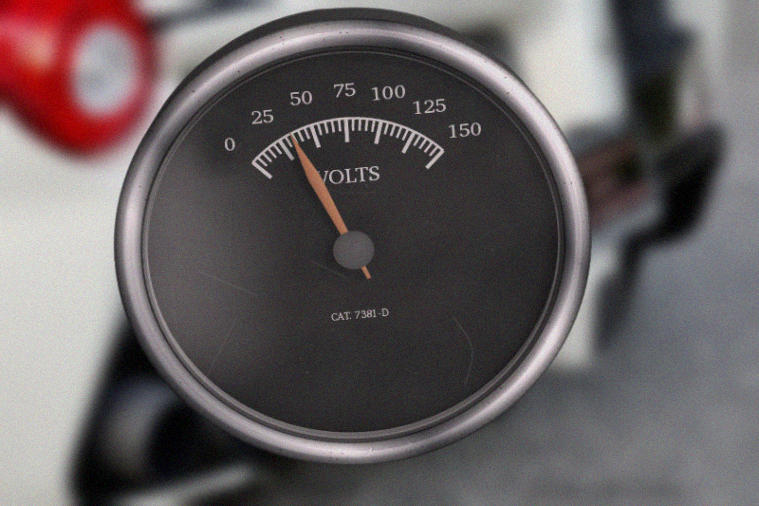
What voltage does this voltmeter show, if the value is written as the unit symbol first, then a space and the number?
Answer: V 35
